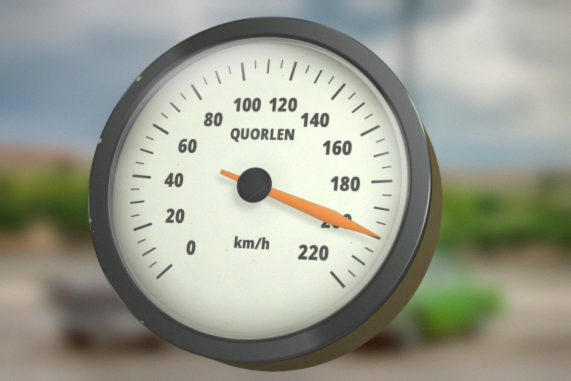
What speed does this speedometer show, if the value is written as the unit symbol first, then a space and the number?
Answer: km/h 200
